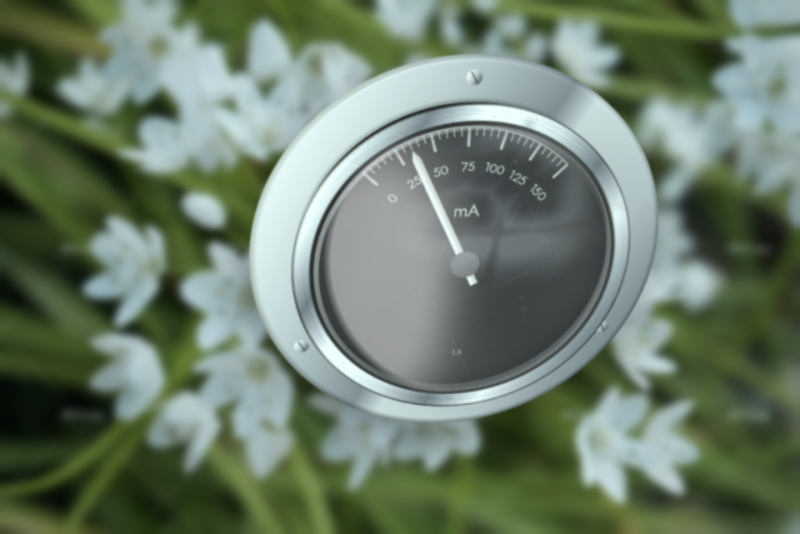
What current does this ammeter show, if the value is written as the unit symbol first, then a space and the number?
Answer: mA 35
